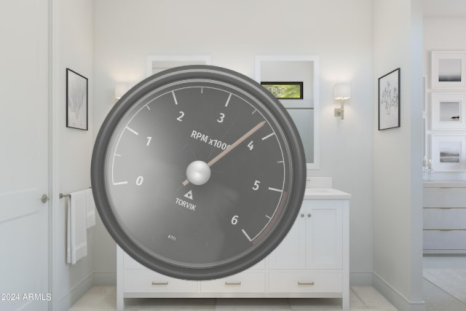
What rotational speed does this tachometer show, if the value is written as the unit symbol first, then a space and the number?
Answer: rpm 3750
